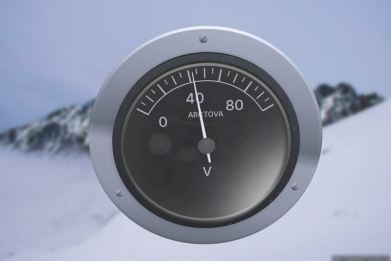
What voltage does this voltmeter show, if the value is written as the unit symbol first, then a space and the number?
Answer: V 42.5
